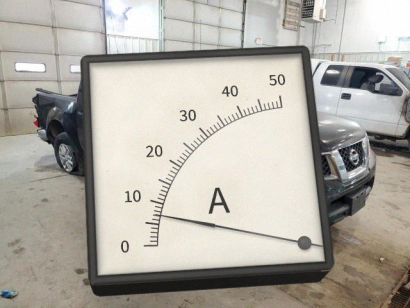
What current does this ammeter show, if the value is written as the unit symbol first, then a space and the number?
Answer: A 7
